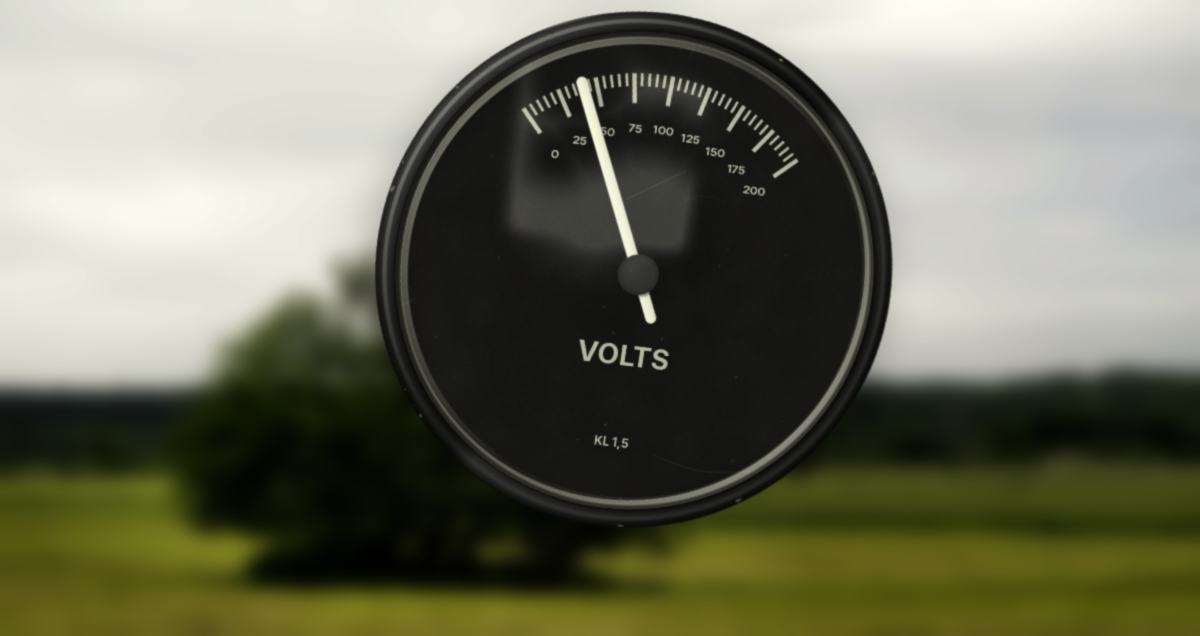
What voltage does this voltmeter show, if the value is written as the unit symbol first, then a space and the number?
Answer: V 40
